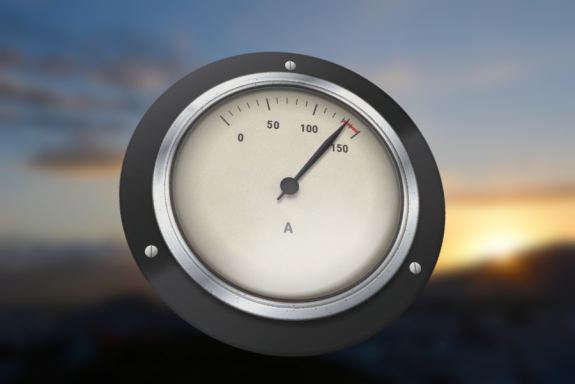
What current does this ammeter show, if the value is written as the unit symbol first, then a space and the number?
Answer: A 135
